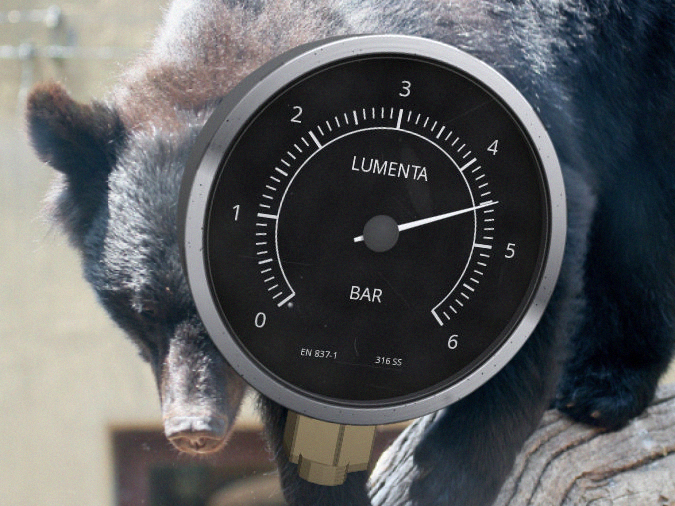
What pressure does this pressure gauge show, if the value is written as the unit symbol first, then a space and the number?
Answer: bar 4.5
